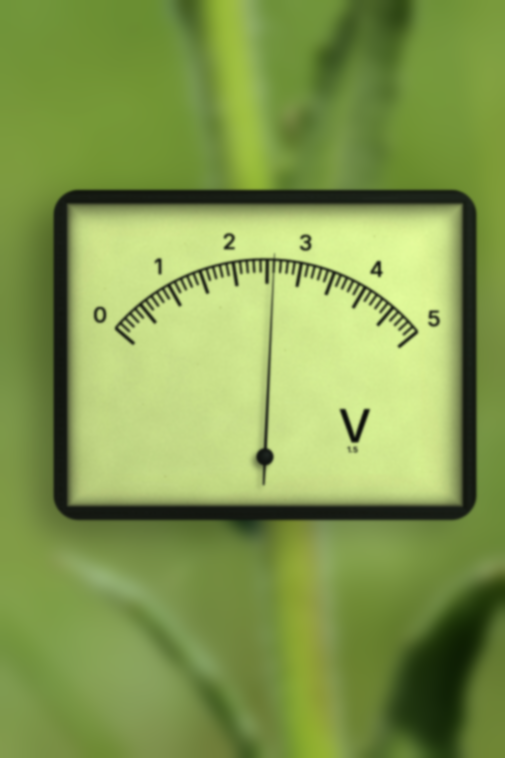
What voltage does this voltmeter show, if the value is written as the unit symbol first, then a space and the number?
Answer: V 2.6
